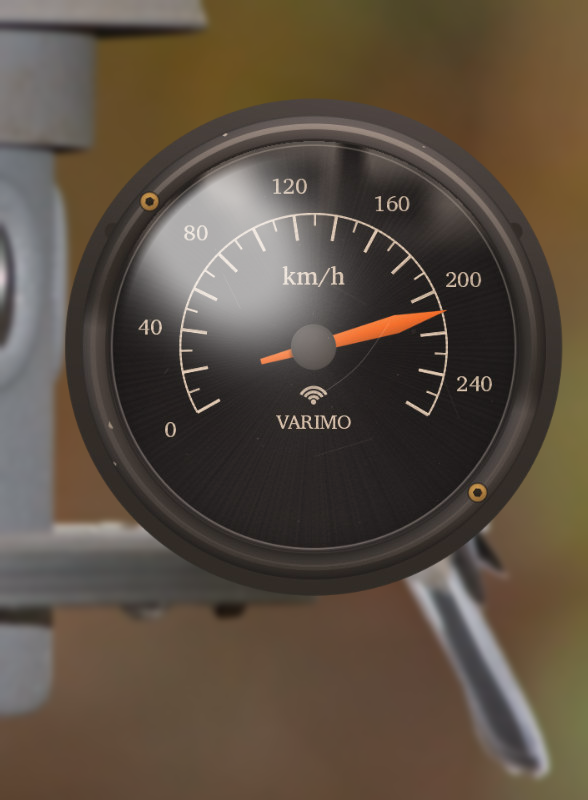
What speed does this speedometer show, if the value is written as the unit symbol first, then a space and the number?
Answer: km/h 210
